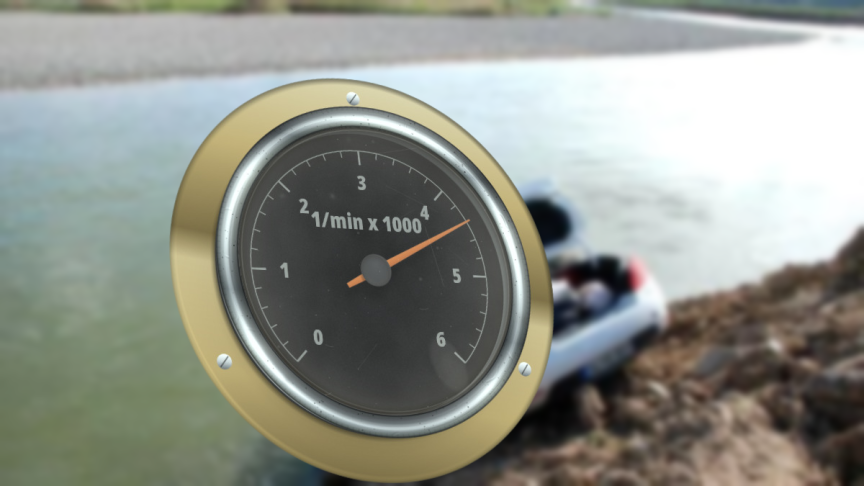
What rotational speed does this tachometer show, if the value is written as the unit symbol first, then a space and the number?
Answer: rpm 4400
